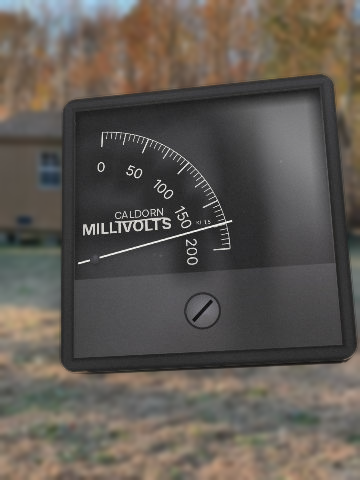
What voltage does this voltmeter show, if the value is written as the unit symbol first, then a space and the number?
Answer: mV 175
